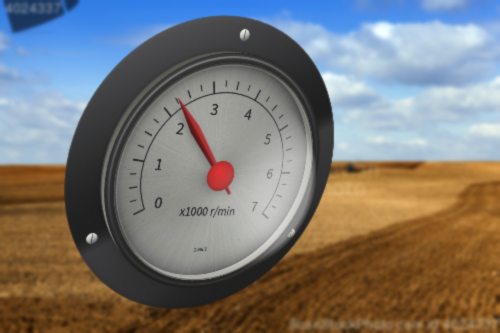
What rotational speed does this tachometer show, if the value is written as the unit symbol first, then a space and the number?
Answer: rpm 2250
